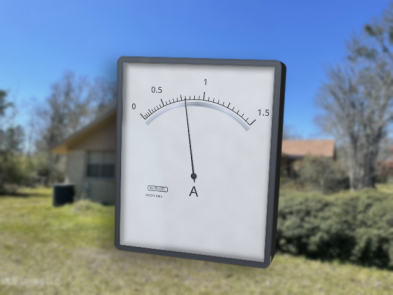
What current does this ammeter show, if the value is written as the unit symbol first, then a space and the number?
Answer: A 0.8
